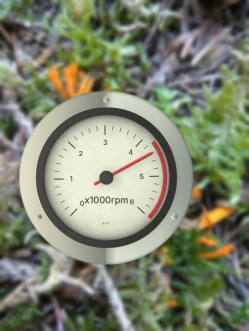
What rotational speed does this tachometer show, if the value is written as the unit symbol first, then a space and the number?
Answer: rpm 4400
